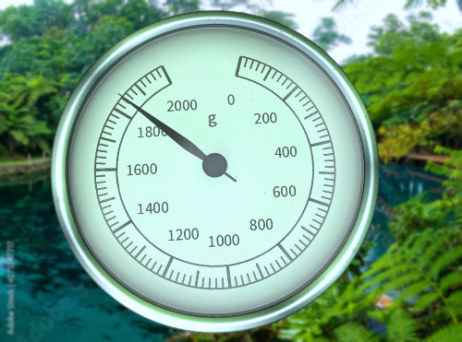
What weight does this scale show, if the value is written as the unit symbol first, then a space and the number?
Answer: g 1840
